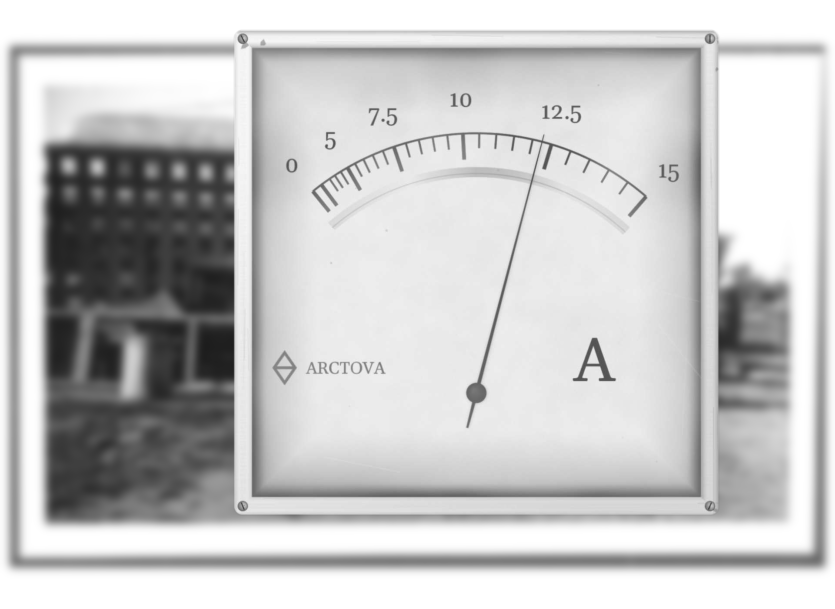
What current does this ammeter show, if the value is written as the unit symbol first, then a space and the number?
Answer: A 12.25
